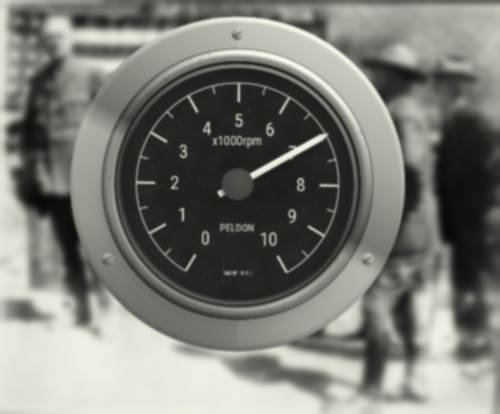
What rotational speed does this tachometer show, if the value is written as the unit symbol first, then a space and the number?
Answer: rpm 7000
